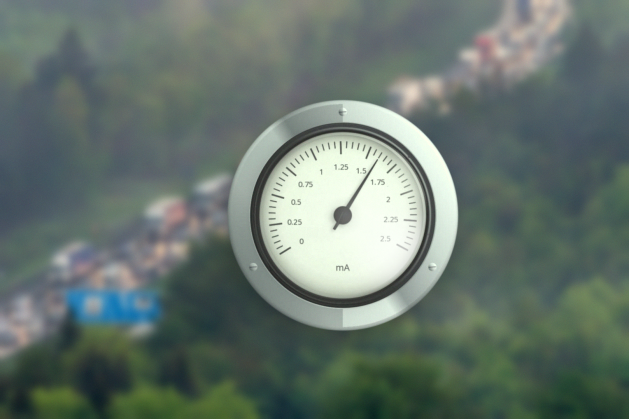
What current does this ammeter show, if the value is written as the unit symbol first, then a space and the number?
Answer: mA 1.6
